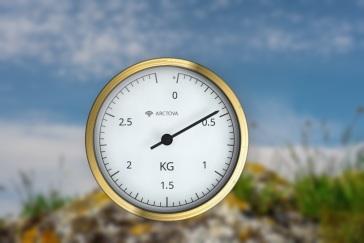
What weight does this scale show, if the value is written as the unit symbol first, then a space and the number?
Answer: kg 0.45
